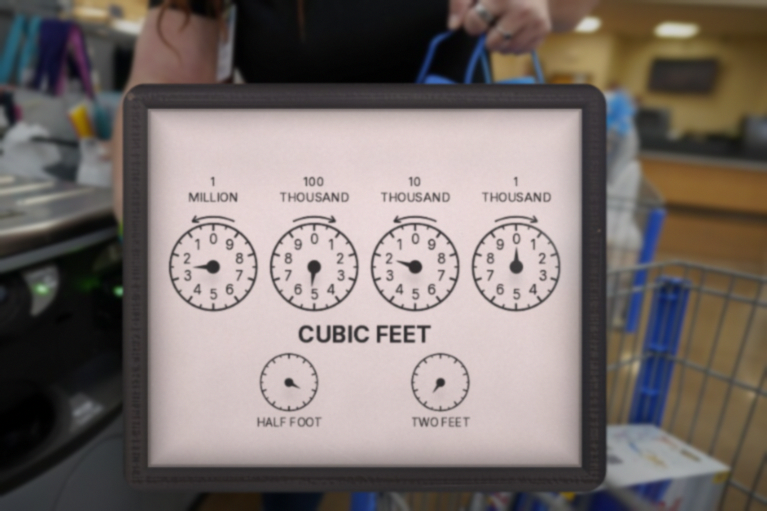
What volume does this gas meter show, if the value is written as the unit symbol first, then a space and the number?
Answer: ft³ 252000
